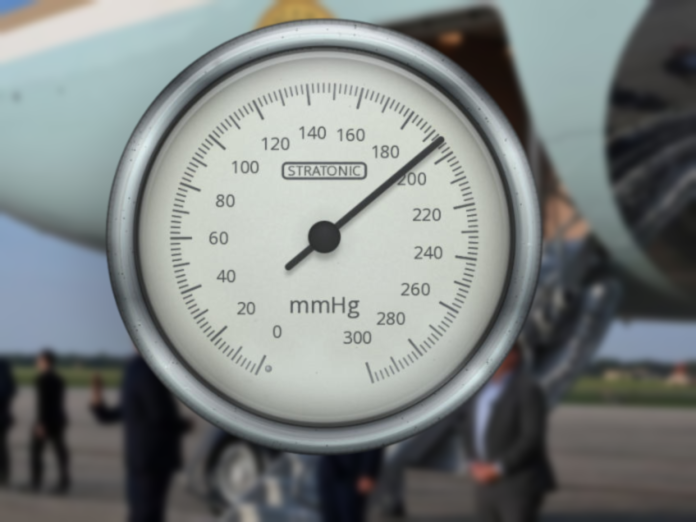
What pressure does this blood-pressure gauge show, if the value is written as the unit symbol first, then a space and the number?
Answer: mmHg 194
